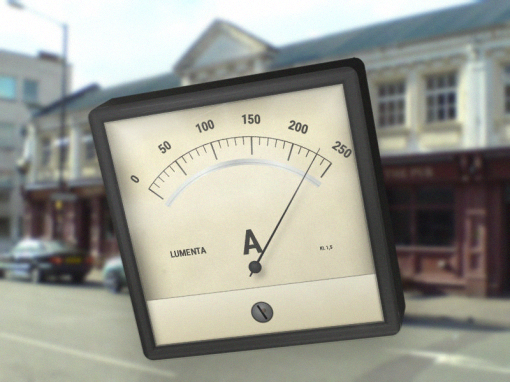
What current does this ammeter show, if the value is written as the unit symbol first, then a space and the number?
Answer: A 230
